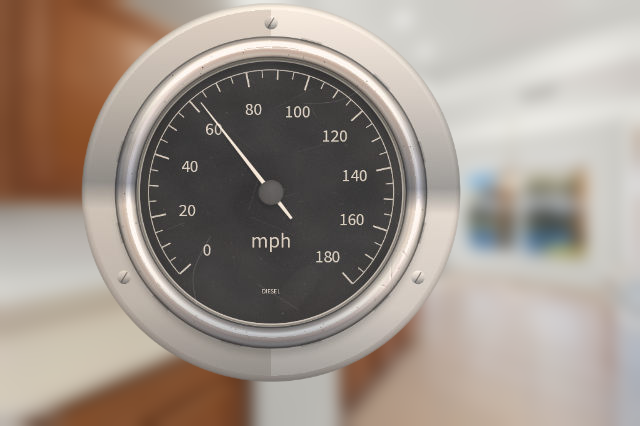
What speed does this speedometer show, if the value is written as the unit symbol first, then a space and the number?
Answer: mph 62.5
